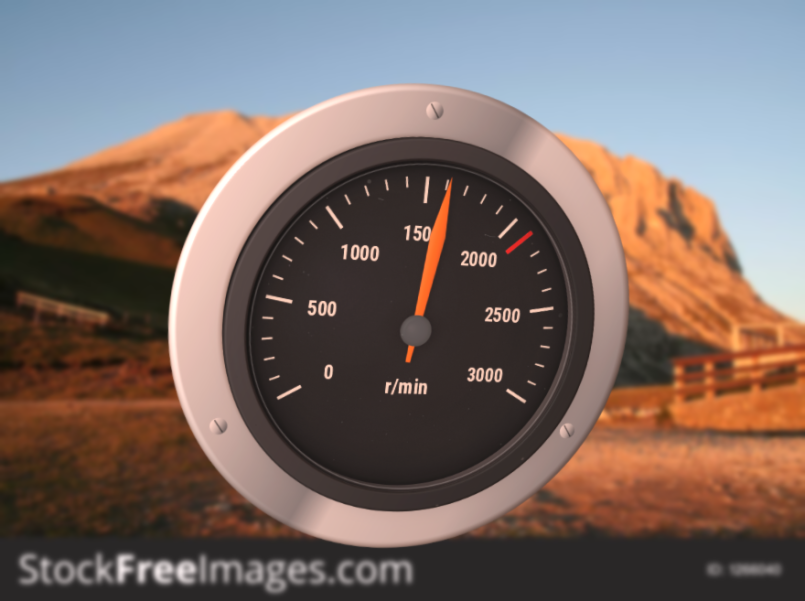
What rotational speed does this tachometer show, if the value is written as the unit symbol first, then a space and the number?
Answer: rpm 1600
